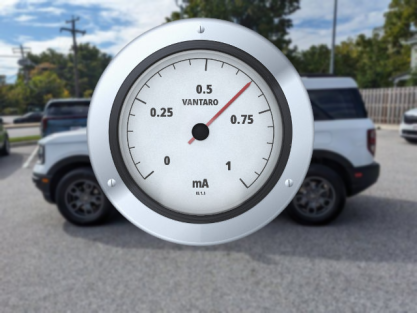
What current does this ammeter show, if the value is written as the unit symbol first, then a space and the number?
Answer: mA 0.65
